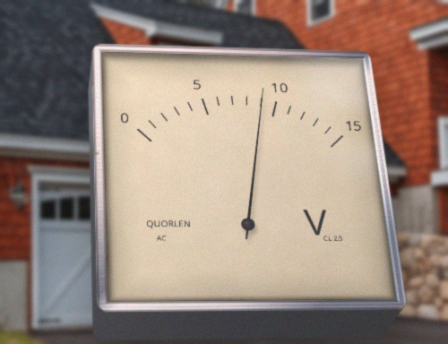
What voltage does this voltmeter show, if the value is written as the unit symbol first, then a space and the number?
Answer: V 9
